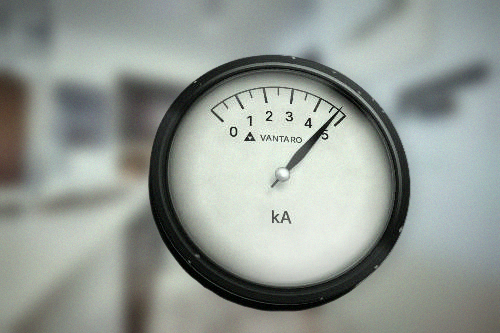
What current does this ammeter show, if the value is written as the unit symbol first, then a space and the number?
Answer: kA 4.75
